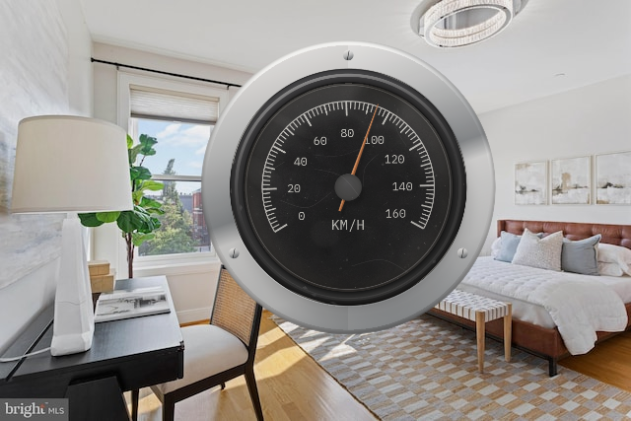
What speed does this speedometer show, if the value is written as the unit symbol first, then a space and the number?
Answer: km/h 94
